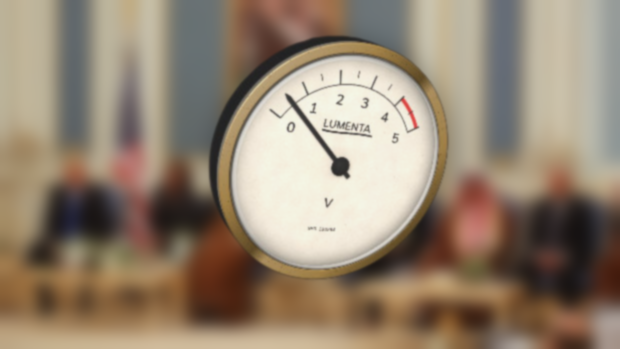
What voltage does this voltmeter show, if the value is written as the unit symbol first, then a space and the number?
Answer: V 0.5
